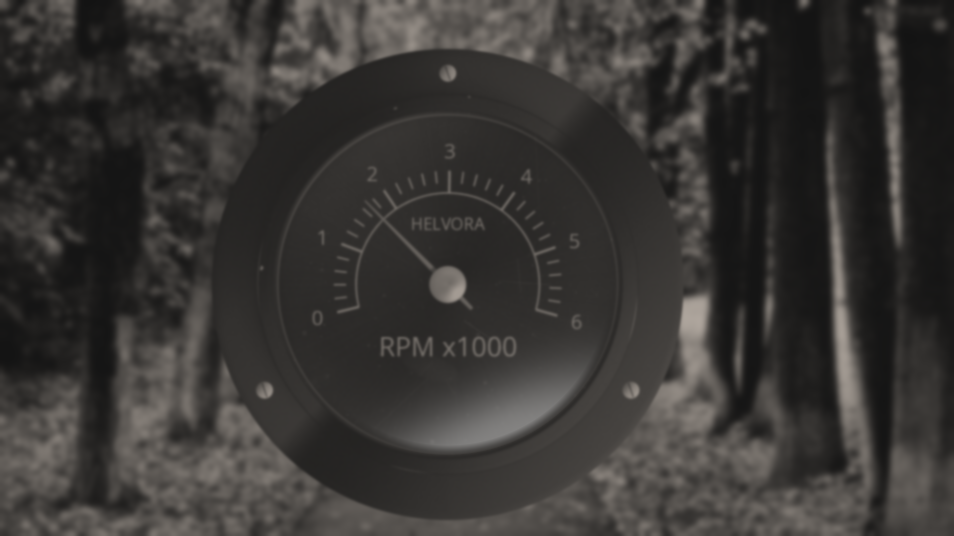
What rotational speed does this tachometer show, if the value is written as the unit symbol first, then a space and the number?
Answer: rpm 1700
